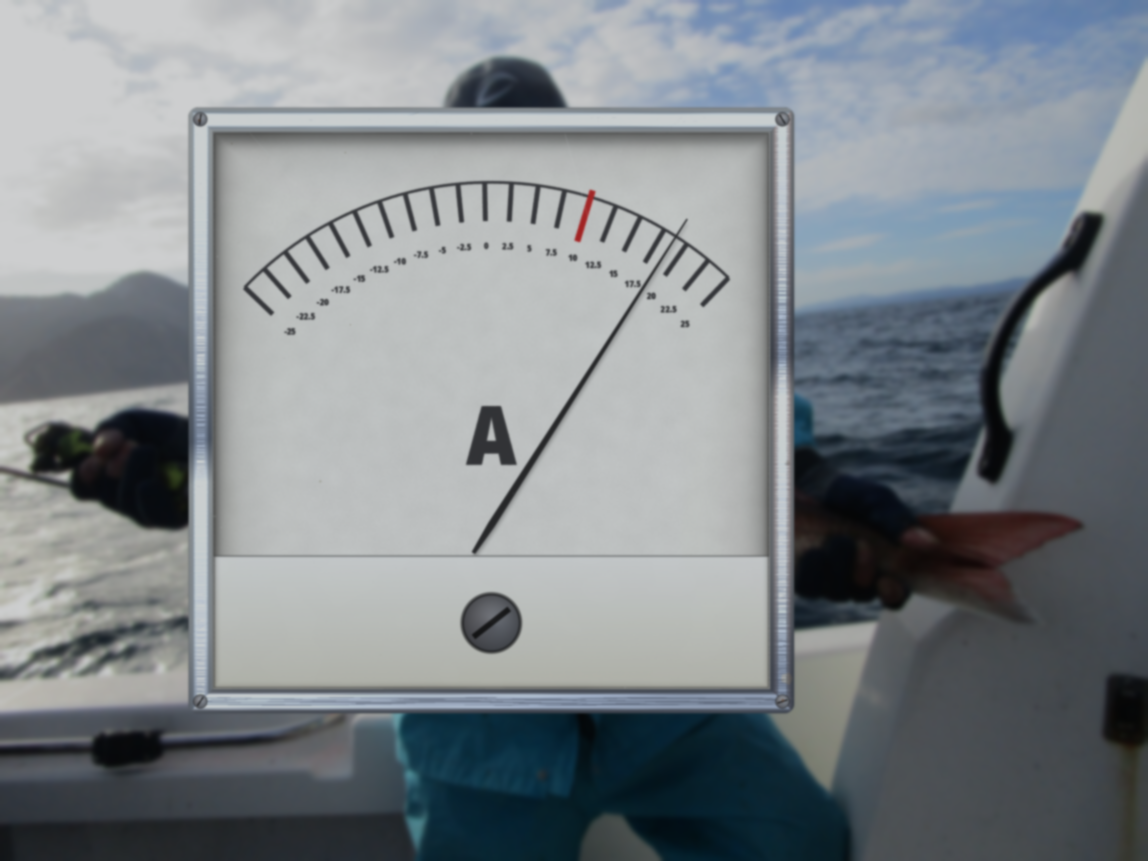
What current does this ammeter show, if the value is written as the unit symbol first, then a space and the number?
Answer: A 18.75
